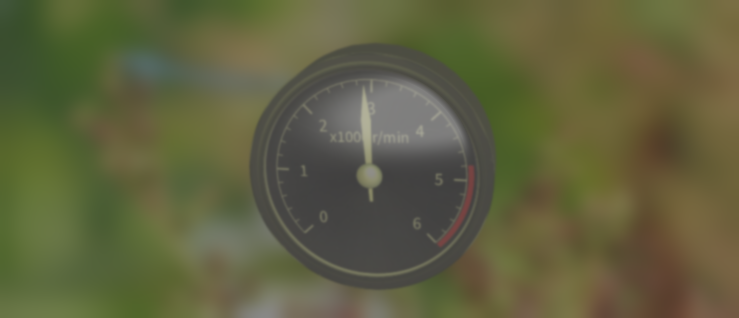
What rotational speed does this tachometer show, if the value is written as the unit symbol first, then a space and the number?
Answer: rpm 2900
